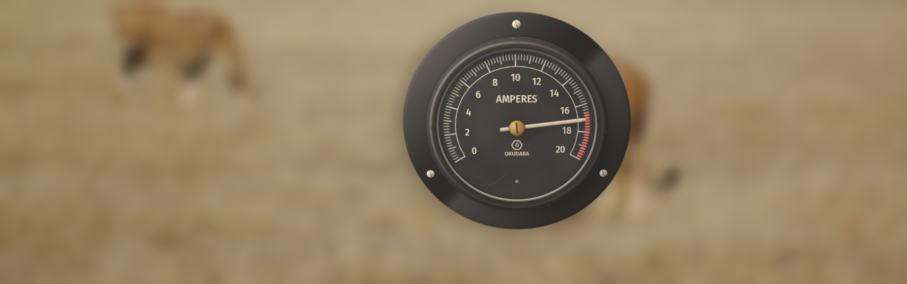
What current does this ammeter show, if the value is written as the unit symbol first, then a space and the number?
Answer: A 17
